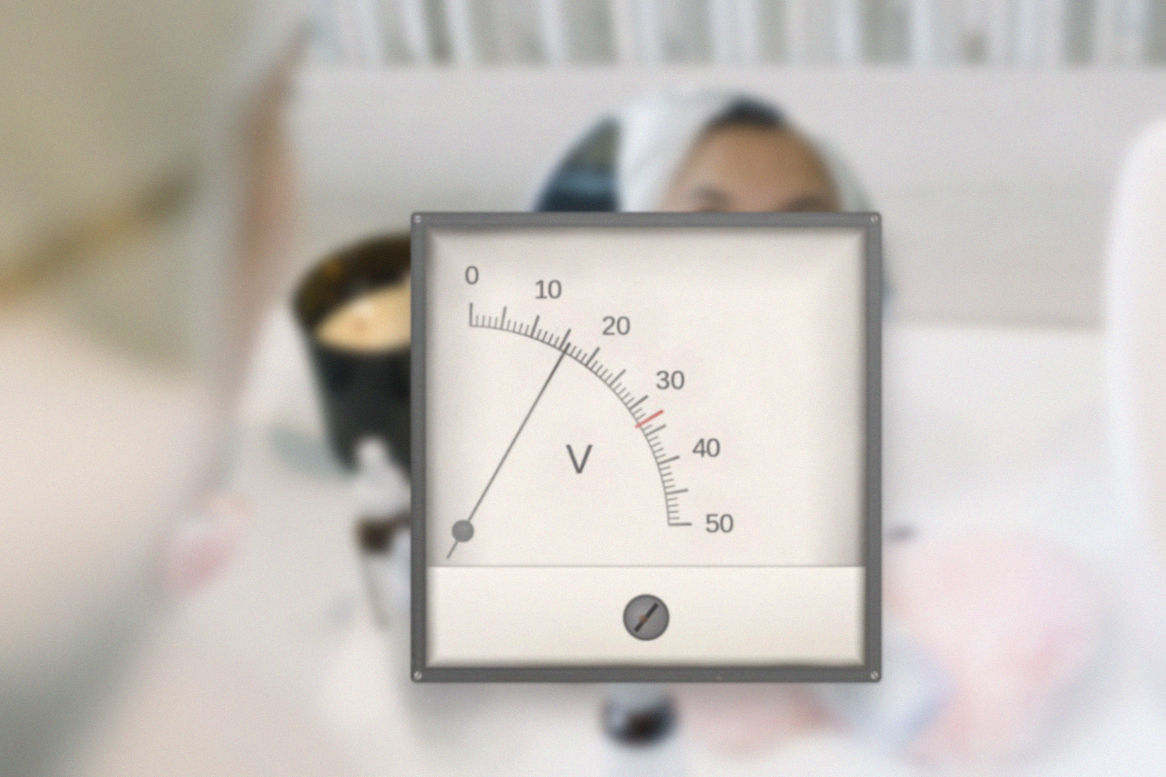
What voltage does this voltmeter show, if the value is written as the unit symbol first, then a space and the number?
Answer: V 16
